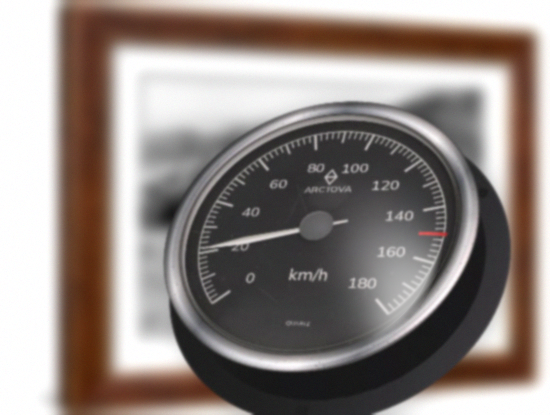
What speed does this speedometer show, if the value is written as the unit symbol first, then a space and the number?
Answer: km/h 20
